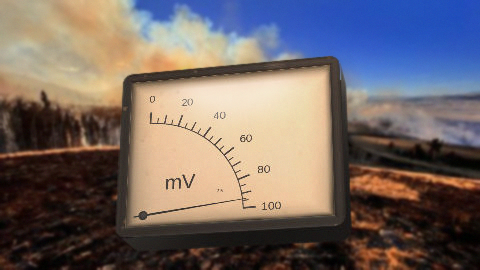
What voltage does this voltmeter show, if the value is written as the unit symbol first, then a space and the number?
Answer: mV 95
